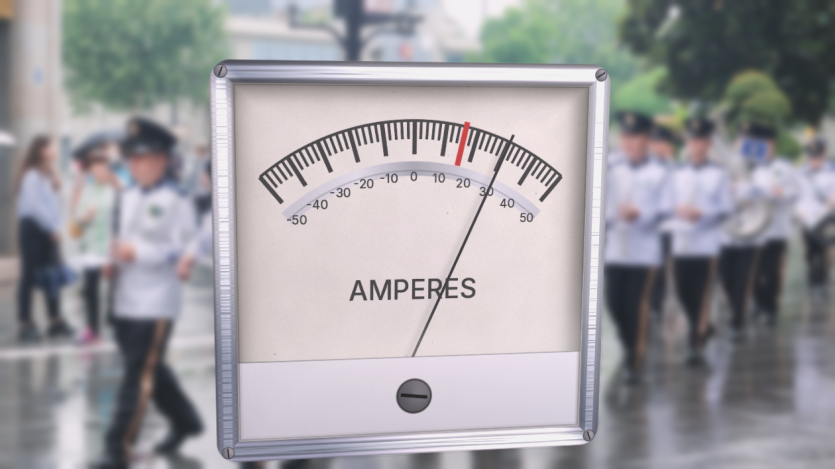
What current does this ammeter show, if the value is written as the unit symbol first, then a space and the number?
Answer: A 30
